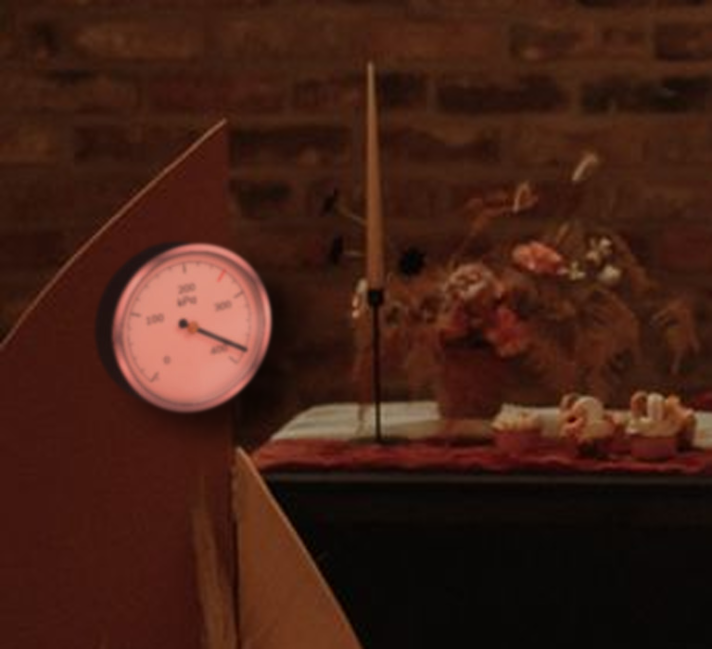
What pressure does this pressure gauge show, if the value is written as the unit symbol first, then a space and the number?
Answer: kPa 380
